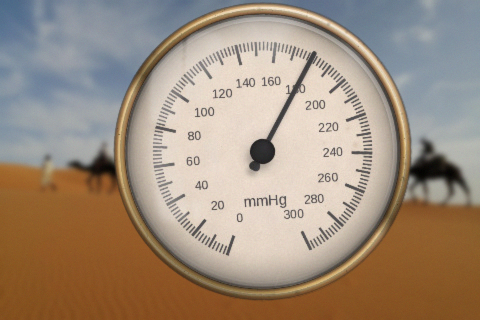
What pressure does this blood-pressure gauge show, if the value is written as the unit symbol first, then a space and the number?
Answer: mmHg 180
